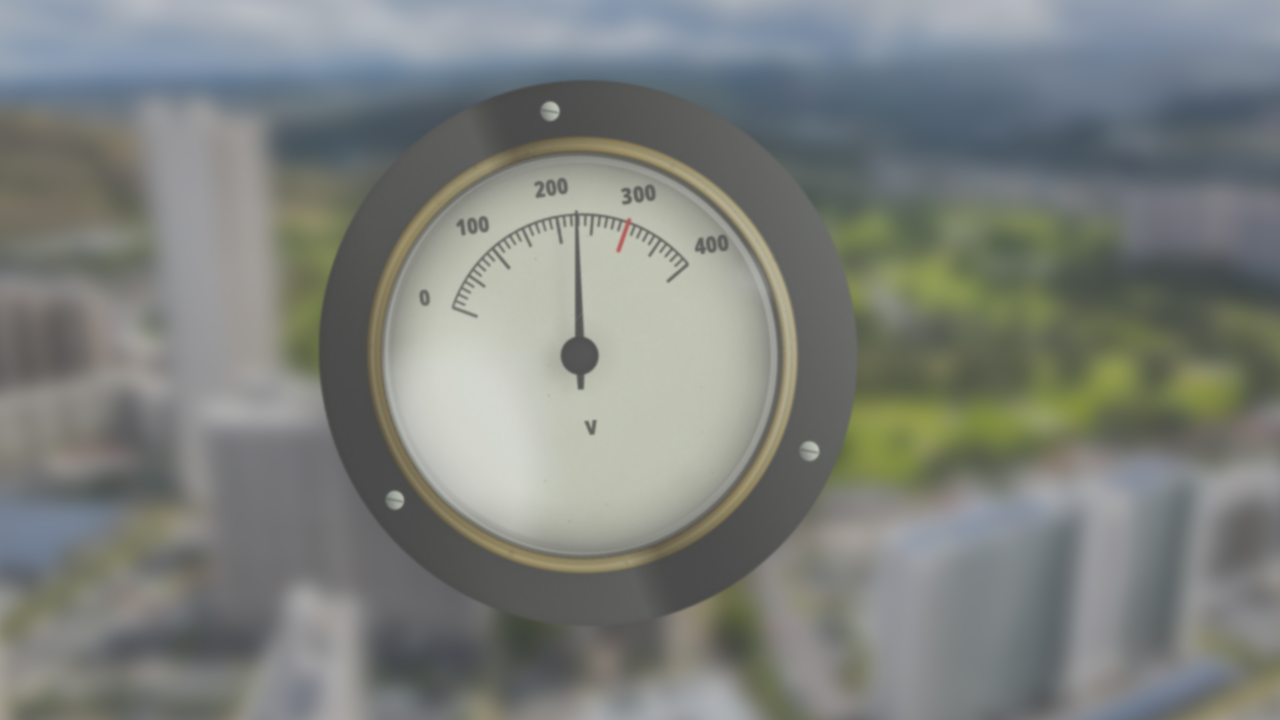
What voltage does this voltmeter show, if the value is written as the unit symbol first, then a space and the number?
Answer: V 230
